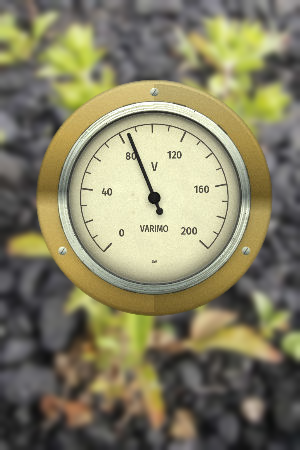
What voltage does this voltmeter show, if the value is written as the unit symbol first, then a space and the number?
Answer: V 85
